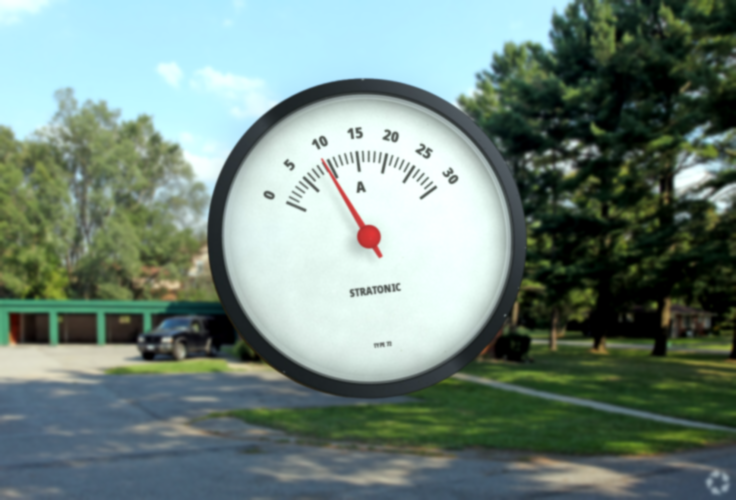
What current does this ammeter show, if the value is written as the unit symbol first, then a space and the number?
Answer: A 9
